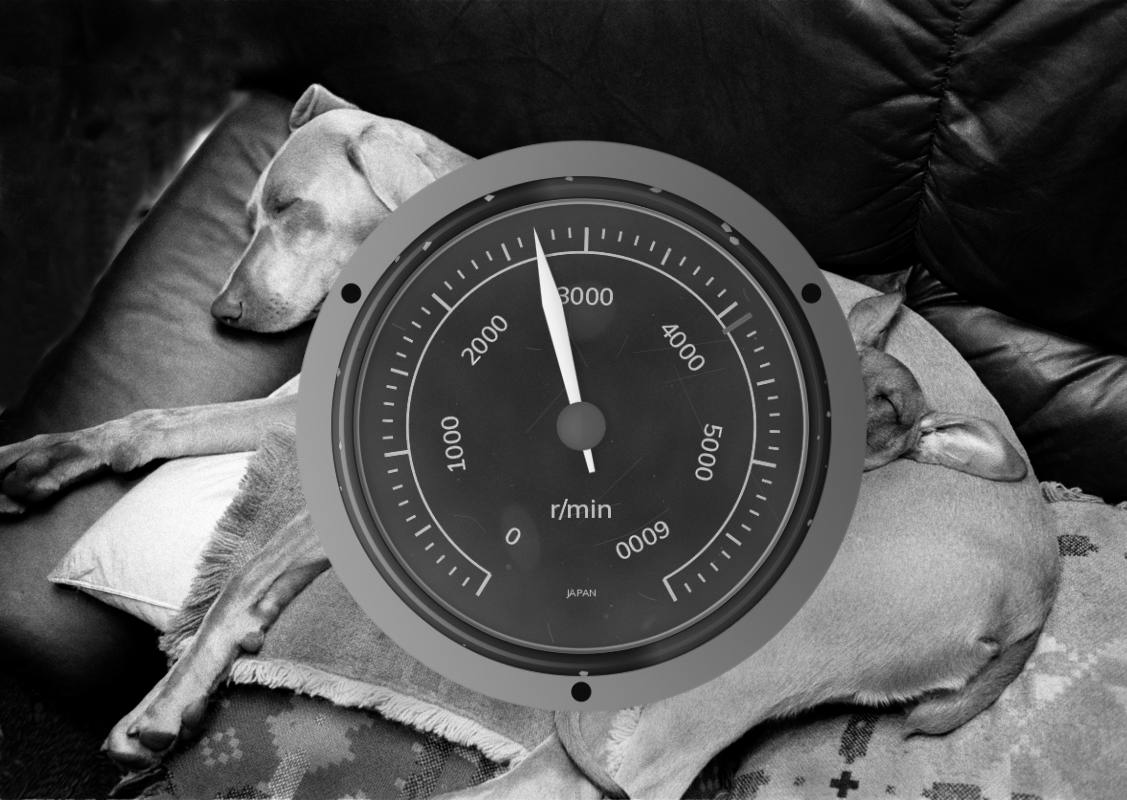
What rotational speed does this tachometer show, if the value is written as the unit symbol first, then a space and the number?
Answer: rpm 2700
